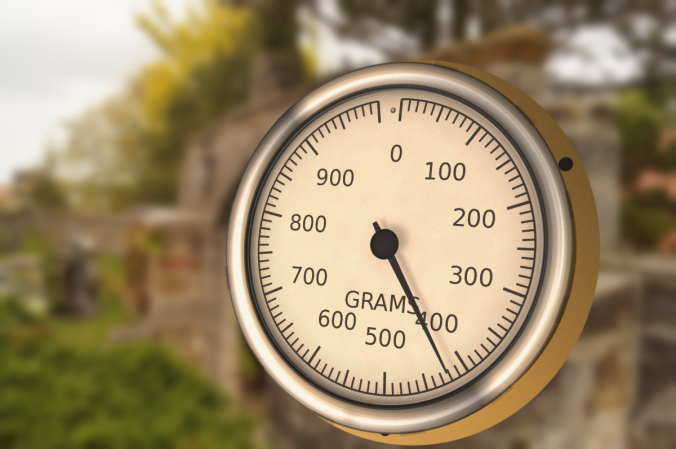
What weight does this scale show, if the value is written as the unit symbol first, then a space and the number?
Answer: g 420
